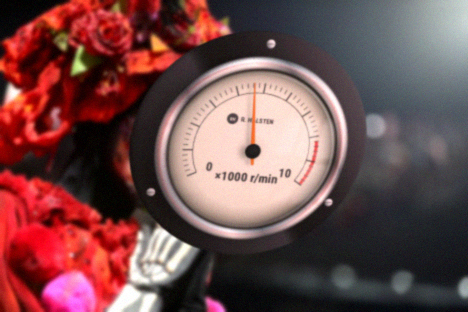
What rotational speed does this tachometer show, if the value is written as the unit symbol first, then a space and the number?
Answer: rpm 4600
